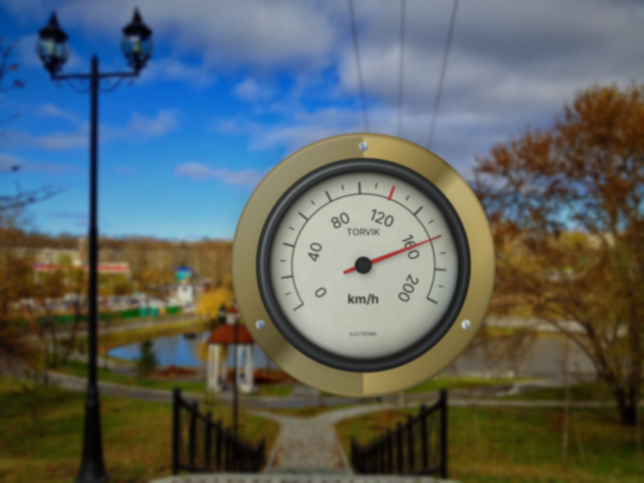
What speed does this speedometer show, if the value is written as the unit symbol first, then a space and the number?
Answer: km/h 160
